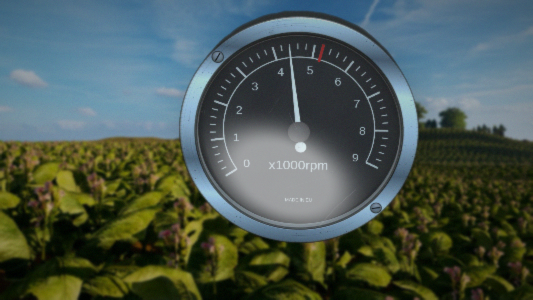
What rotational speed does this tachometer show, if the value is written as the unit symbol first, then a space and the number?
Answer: rpm 4400
